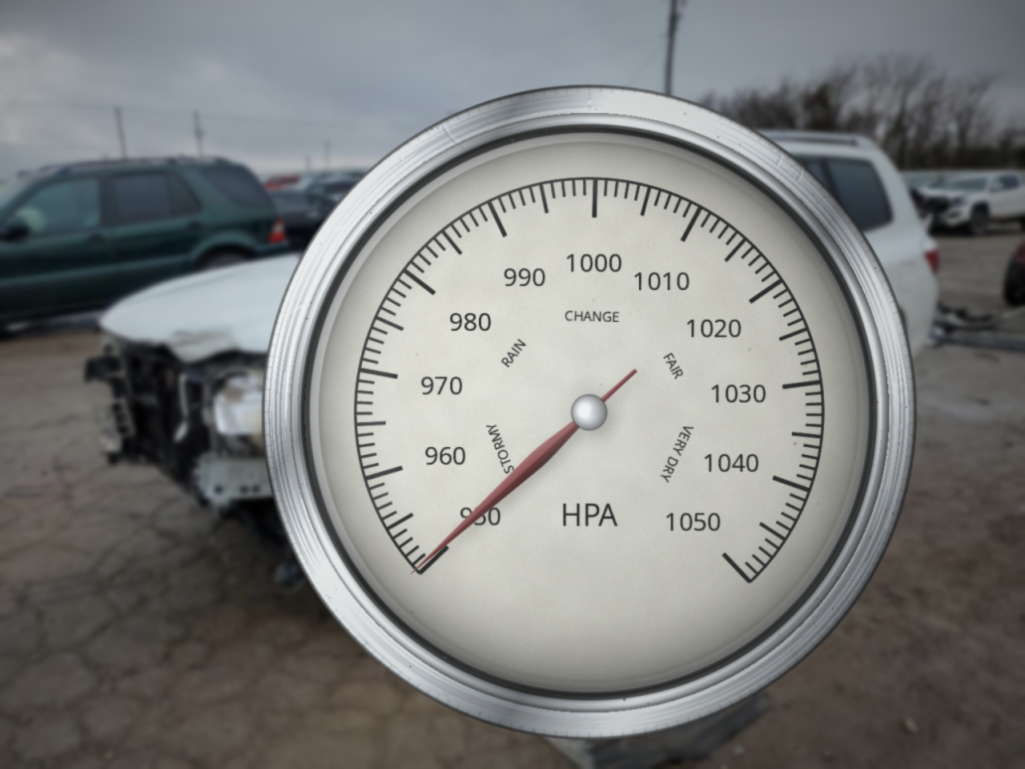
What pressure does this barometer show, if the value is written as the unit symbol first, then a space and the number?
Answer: hPa 950.5
